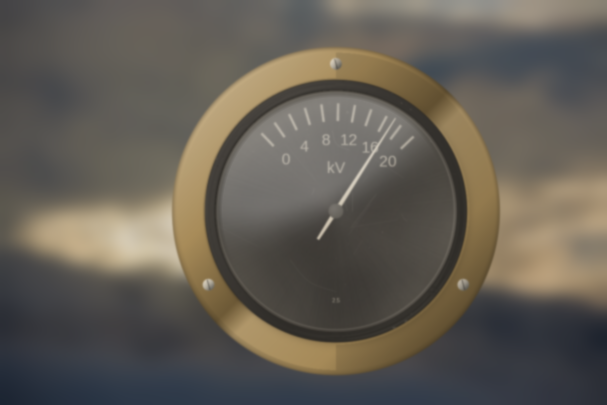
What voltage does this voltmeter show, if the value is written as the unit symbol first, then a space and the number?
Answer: kV 17
